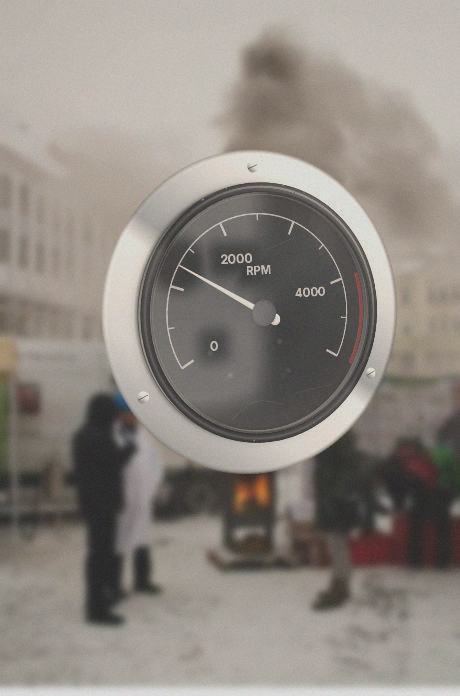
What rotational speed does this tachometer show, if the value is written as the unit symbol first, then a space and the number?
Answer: rpm 1250
